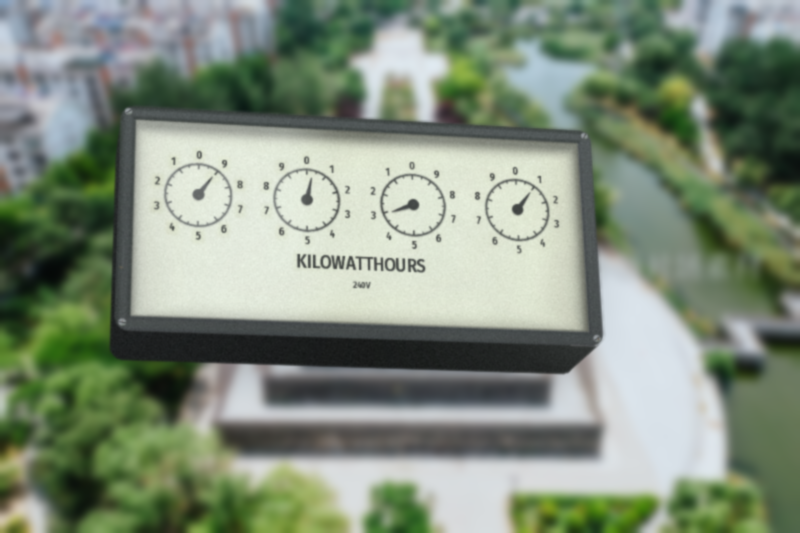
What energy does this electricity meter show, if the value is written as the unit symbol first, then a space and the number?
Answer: kWh 9031
